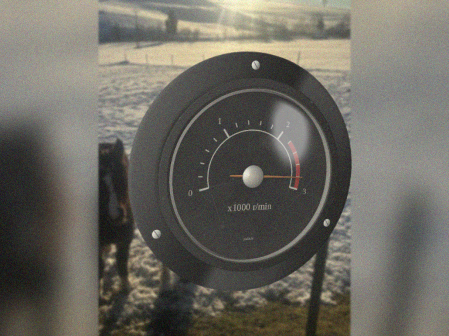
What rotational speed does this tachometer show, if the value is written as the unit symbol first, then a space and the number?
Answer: rpm 2800
